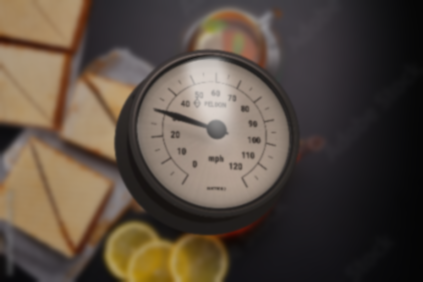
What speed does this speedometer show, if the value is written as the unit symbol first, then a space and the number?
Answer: mph 30
